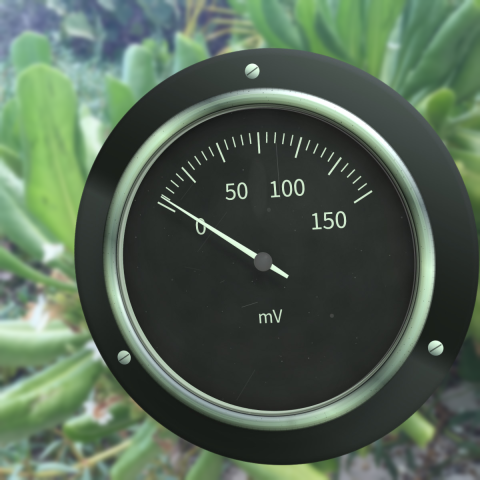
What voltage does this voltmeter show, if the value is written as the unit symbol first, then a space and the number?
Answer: mV 5
